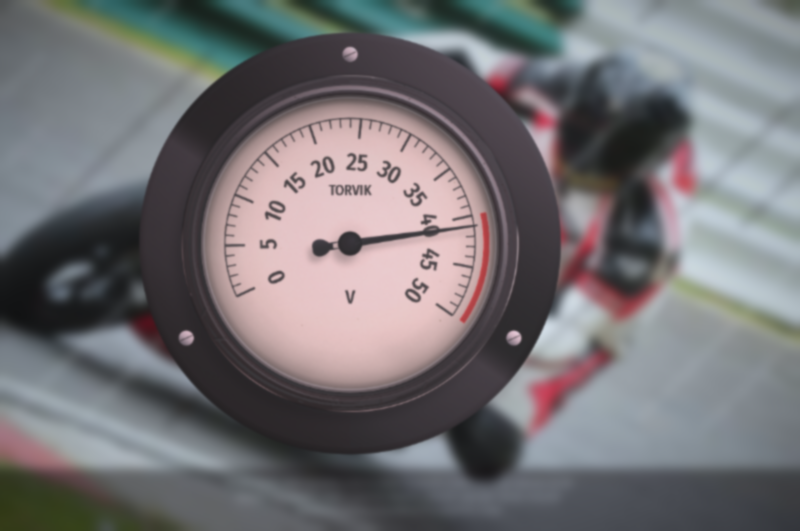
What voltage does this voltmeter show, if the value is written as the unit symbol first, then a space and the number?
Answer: V 41
